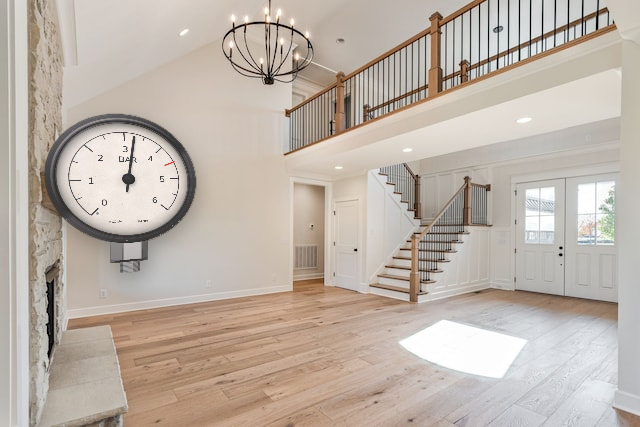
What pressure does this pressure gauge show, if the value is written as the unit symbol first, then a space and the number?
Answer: bar 3.25
